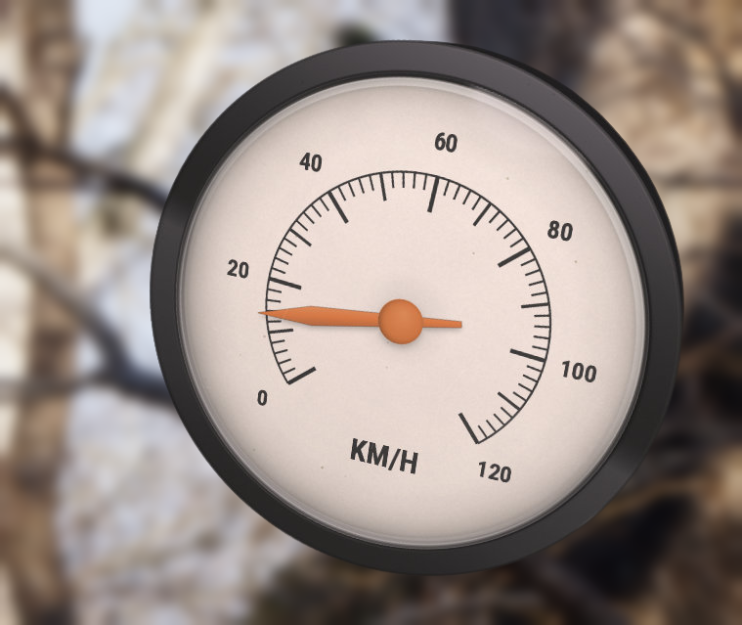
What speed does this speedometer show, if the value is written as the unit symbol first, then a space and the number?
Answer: km/h 14
